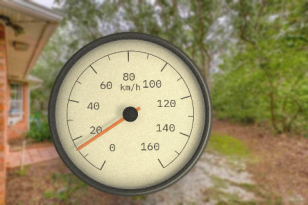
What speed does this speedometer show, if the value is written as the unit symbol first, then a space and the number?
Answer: km/h 15
